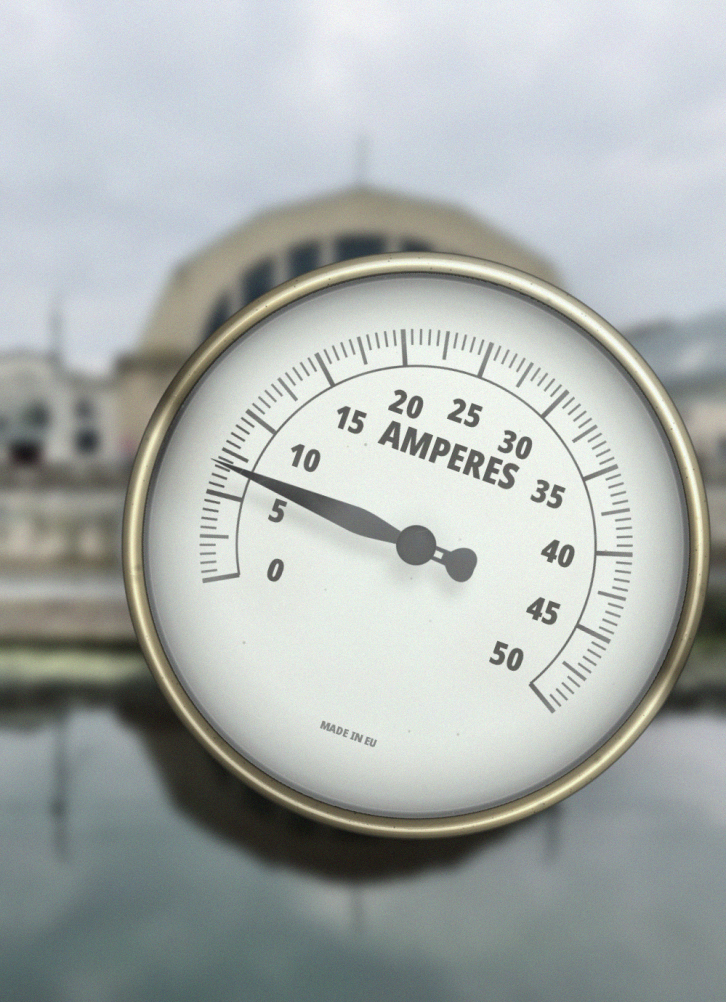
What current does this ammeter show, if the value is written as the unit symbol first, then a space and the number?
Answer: A 6.75
